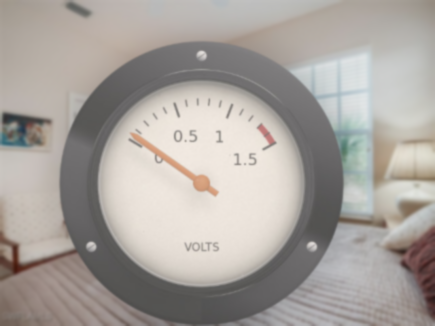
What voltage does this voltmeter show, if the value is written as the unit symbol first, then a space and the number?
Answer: V 0.05
